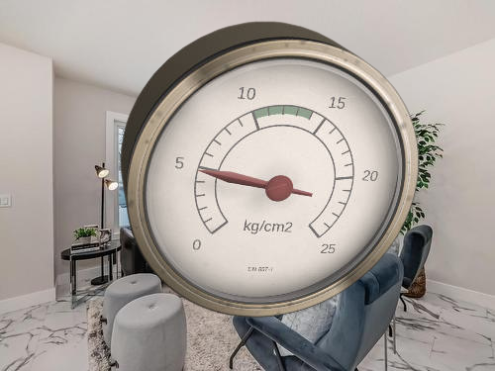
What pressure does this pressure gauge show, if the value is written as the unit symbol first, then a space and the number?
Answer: kg/cm² 5
